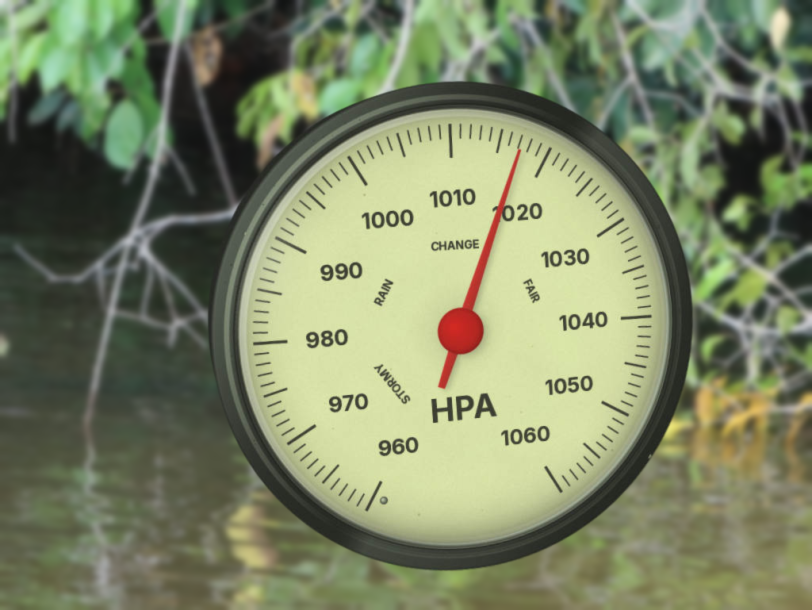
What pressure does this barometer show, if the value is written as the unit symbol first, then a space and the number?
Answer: hPa 1017
